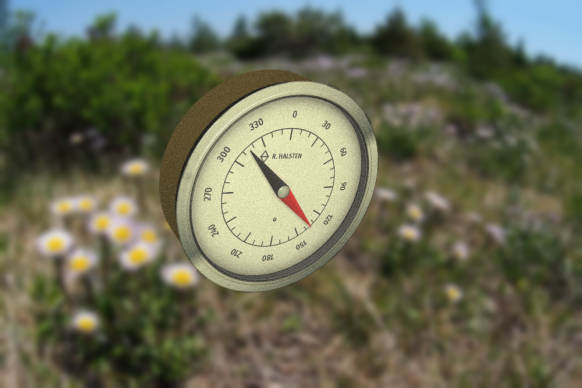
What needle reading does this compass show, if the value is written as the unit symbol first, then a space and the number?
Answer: ° 135
